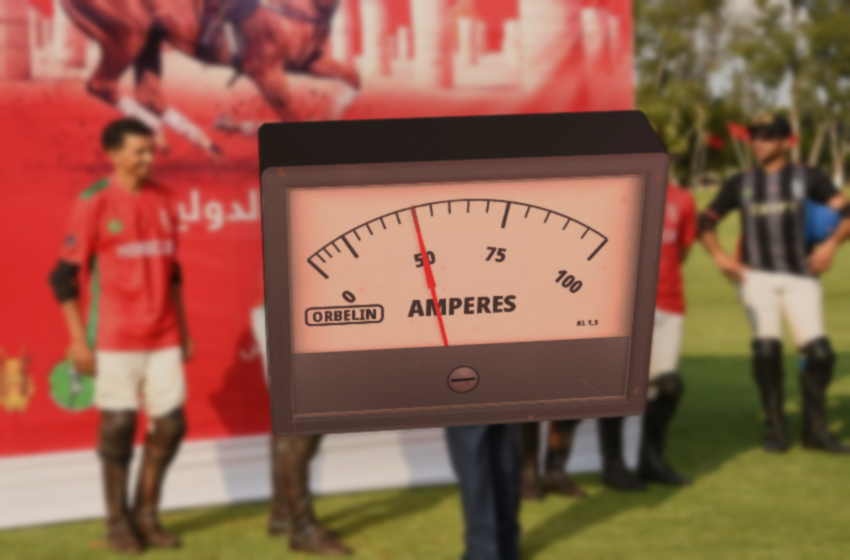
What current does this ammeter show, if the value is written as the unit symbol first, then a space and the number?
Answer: A 50
